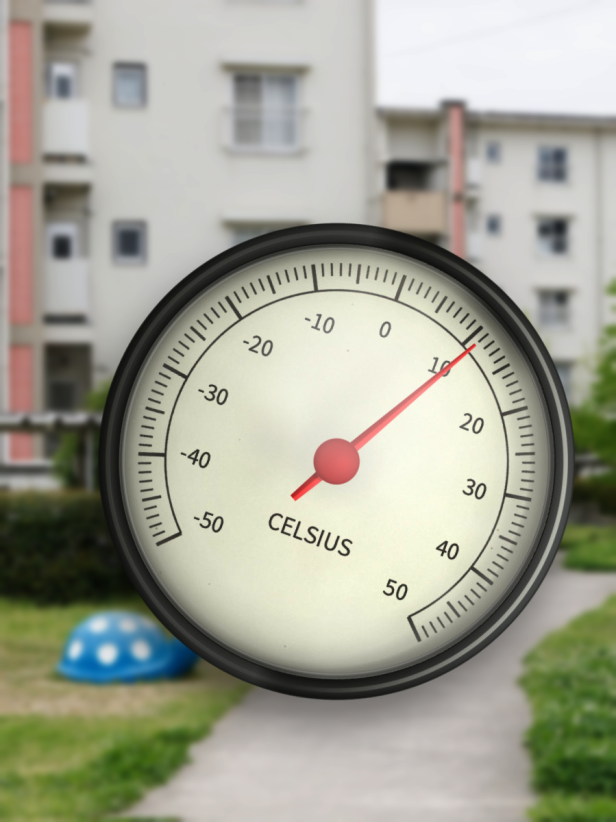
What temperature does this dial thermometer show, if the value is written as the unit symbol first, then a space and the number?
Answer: °C 11
